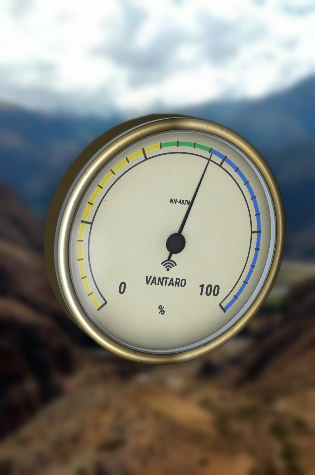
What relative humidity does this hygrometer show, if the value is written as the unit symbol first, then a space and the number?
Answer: % 56
